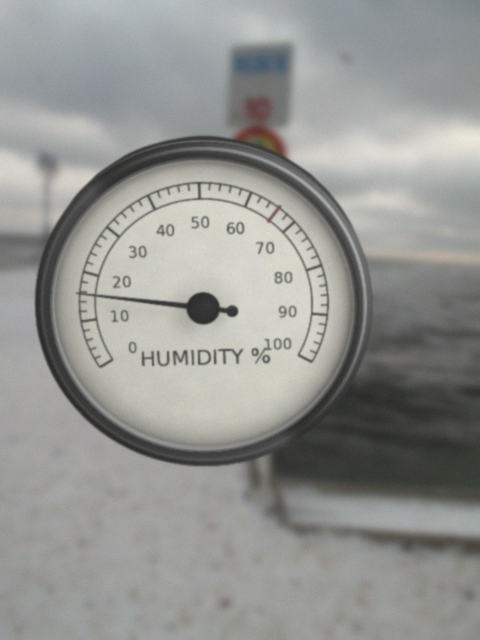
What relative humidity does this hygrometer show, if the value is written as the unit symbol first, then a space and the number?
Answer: % 16
